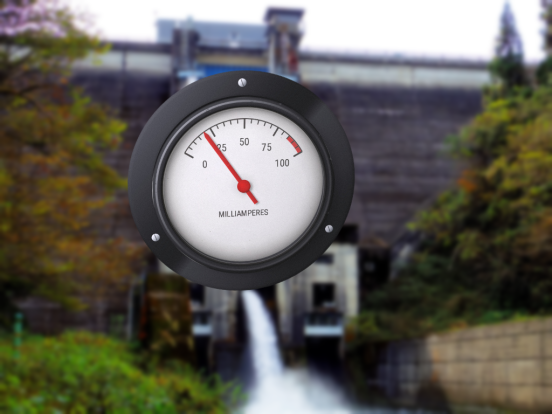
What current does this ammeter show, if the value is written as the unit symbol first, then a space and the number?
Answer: mA 20
